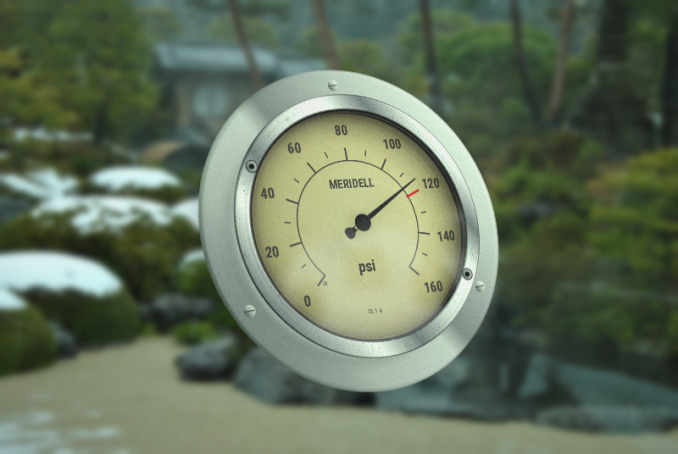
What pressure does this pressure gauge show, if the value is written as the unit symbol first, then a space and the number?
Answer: psi 115
